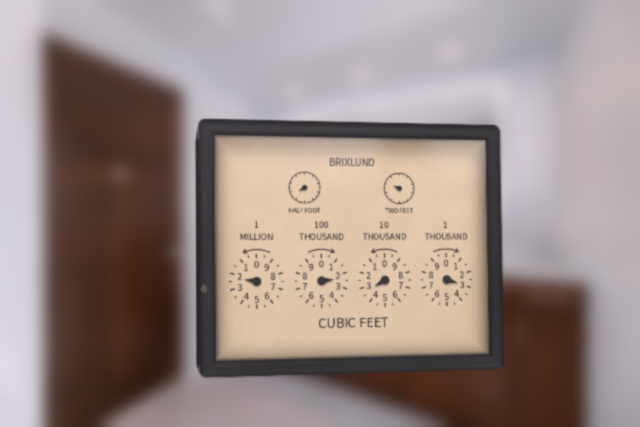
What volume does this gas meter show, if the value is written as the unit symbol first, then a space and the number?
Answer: ft³ 223300
